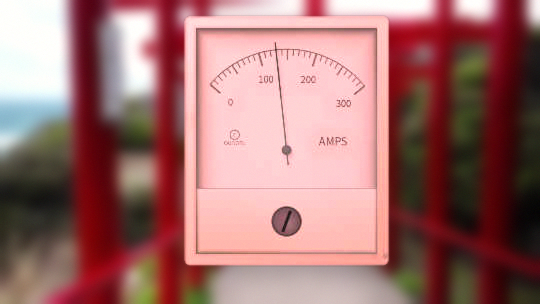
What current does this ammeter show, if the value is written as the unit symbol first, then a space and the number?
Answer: A 130
